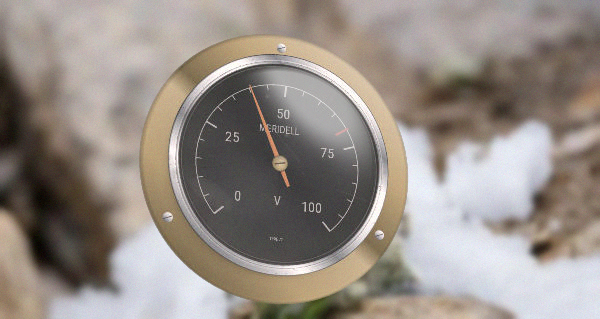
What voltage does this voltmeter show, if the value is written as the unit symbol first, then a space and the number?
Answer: V 40
